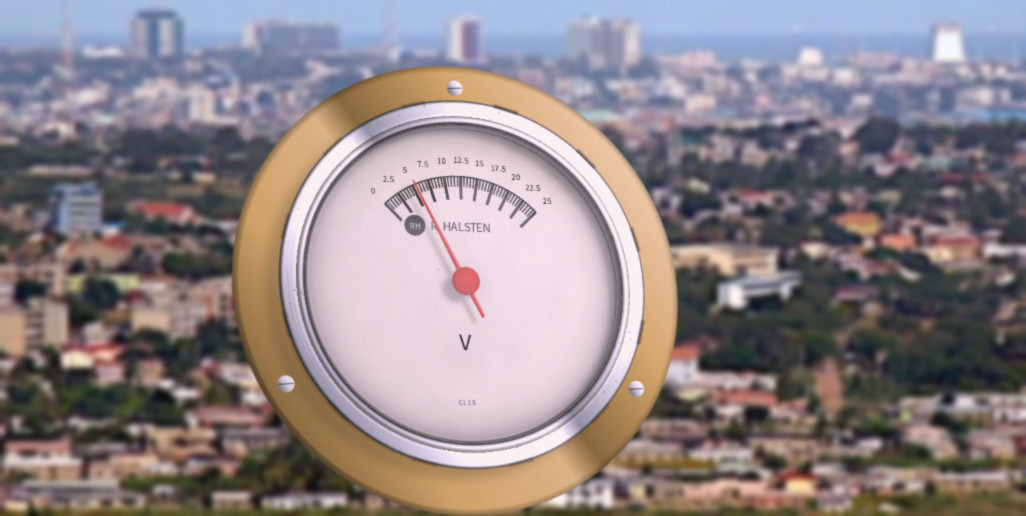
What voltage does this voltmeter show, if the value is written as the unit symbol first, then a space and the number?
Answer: V 5
